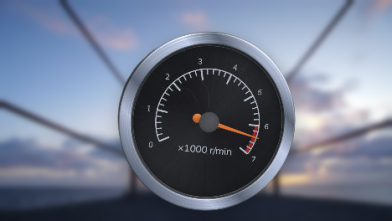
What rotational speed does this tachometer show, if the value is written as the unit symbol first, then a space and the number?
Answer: rpm 6400
